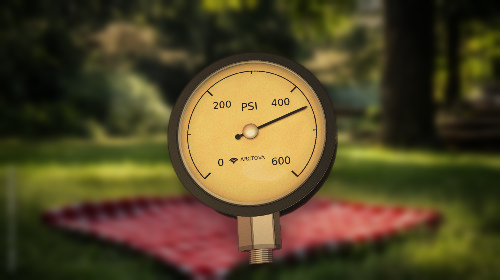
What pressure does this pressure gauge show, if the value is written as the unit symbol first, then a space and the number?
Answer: psi 450
